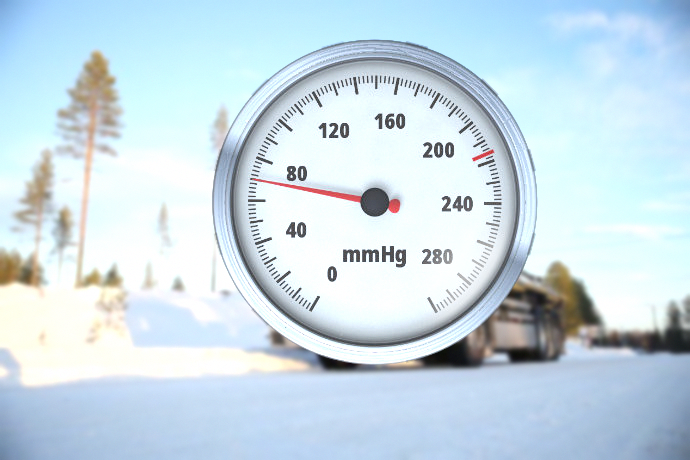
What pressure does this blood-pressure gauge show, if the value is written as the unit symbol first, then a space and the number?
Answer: mmHg 70
